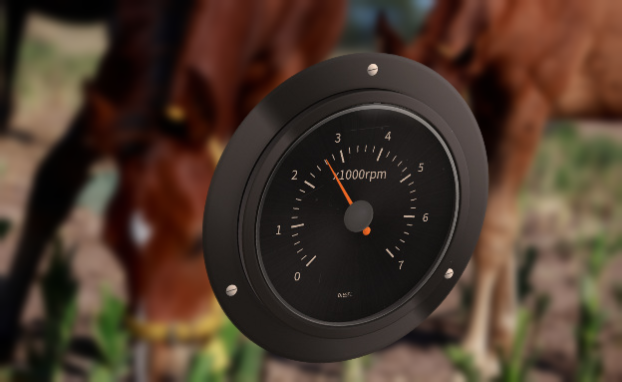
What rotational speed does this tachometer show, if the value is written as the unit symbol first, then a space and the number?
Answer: rpm 2600
